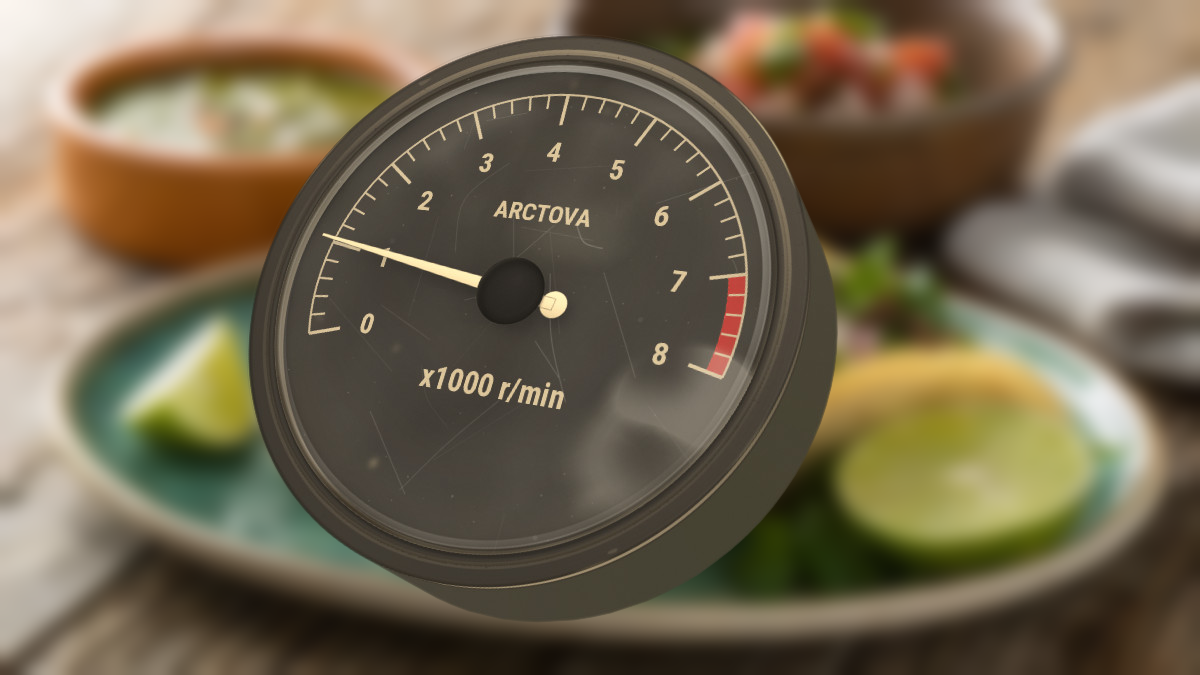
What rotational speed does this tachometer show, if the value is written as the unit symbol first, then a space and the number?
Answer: rpm 1000
